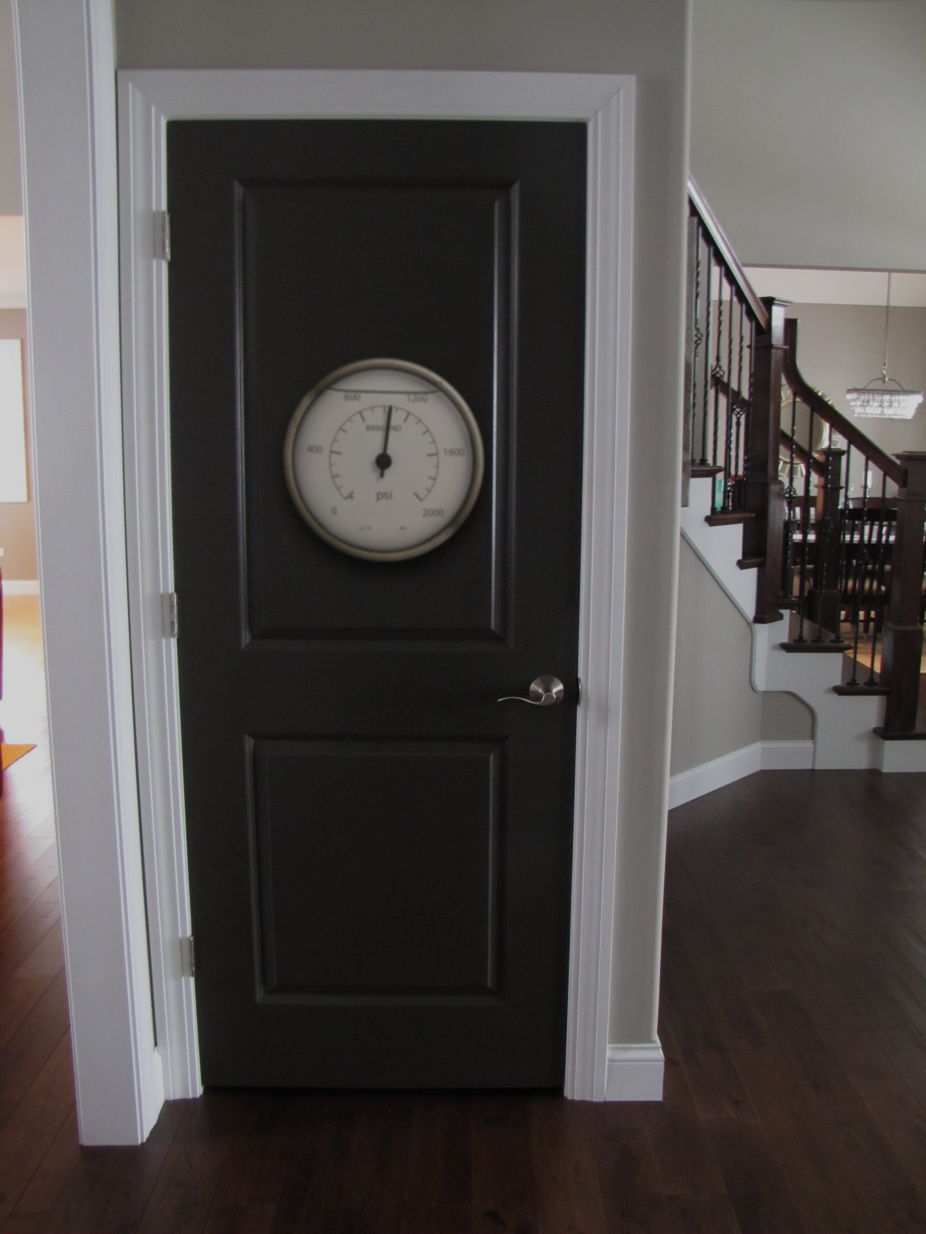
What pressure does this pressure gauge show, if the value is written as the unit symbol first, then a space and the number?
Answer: psi 1050
